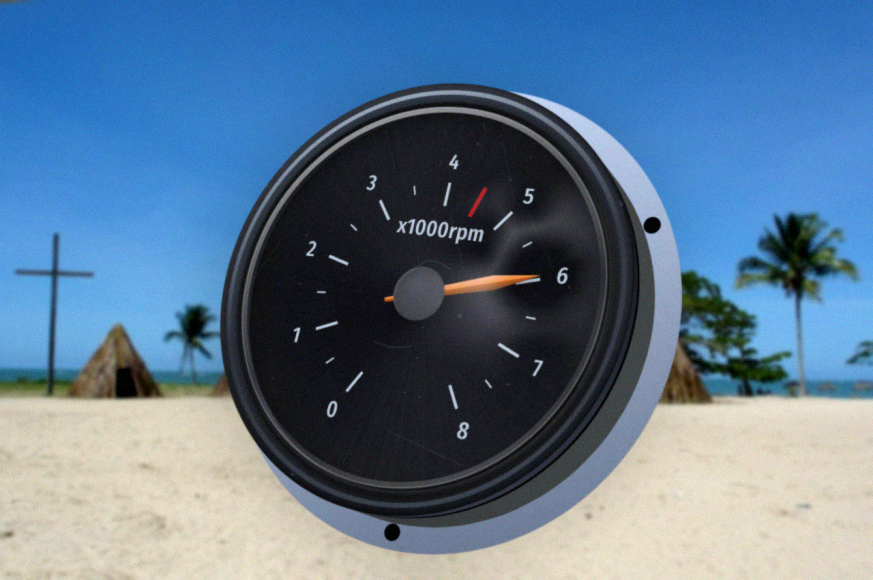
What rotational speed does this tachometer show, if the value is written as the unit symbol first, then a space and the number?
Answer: rpm 6000
